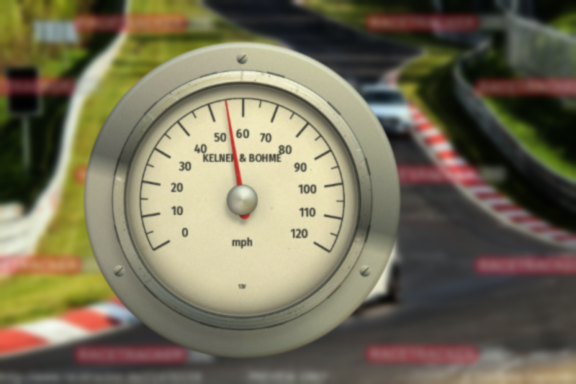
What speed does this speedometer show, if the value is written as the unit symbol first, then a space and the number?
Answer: mph 55
